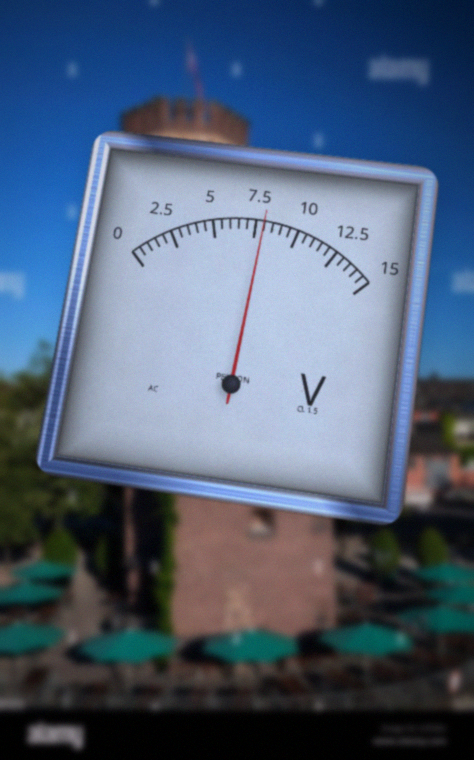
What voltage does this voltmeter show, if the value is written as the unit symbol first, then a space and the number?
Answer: V 8
